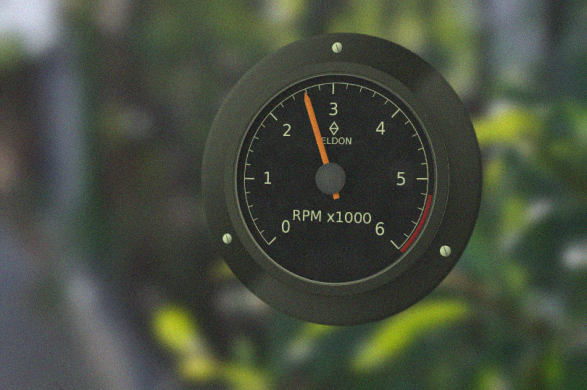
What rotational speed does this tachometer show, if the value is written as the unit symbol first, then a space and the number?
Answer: rpm 2600
